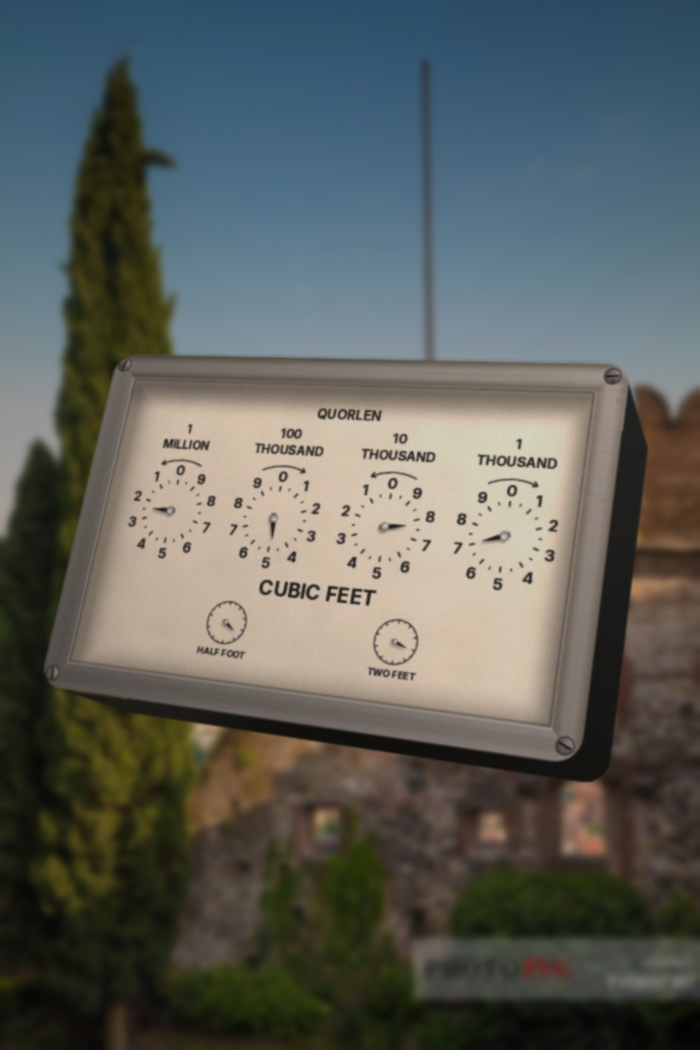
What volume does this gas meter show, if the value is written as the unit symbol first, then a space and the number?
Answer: ft³ 247700
